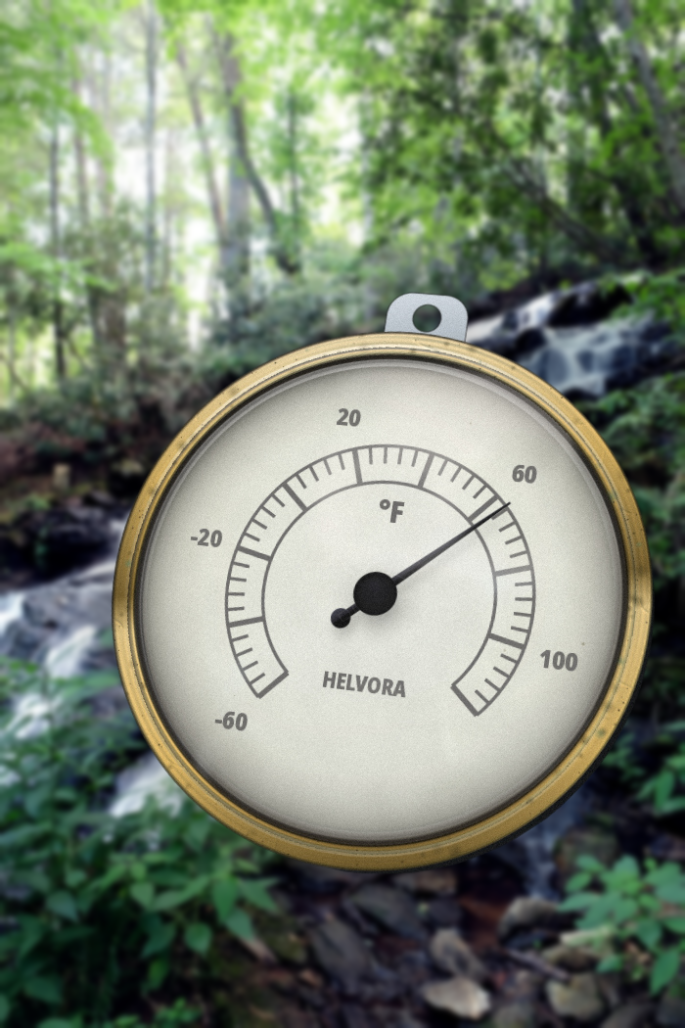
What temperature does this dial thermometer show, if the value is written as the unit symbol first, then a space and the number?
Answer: °F 64
